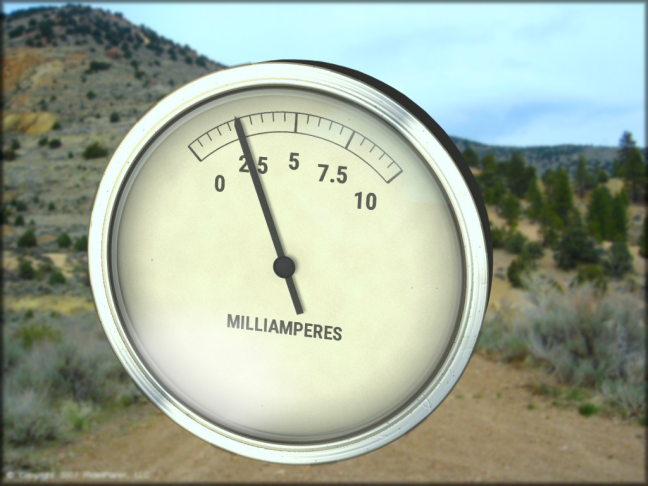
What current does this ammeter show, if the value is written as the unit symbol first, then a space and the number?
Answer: mA 2.5
